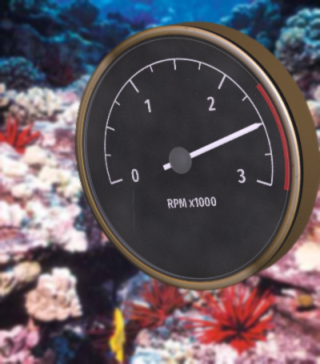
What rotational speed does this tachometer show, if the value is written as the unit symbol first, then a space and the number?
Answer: rpm 2500
